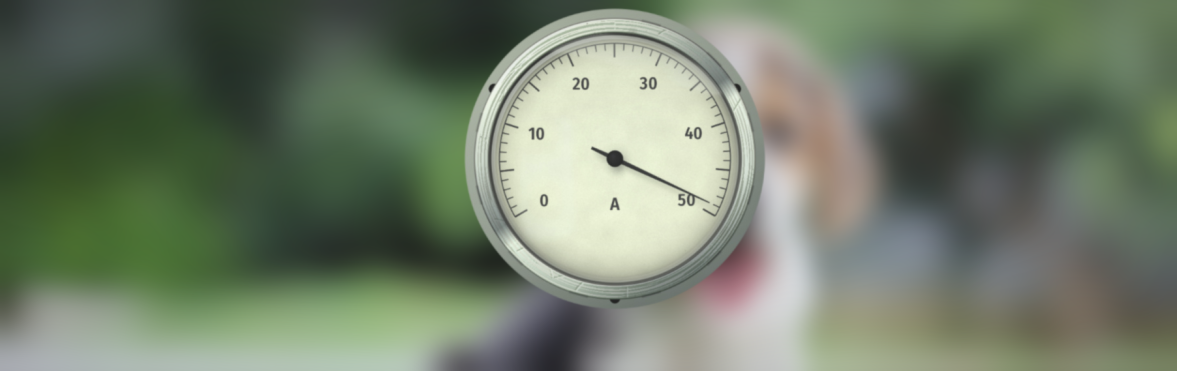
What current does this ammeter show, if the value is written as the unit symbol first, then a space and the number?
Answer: A 49
